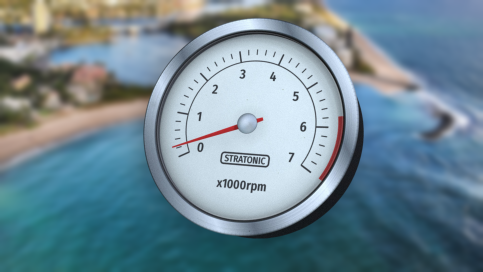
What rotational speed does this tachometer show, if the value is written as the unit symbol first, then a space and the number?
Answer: rpm 200
